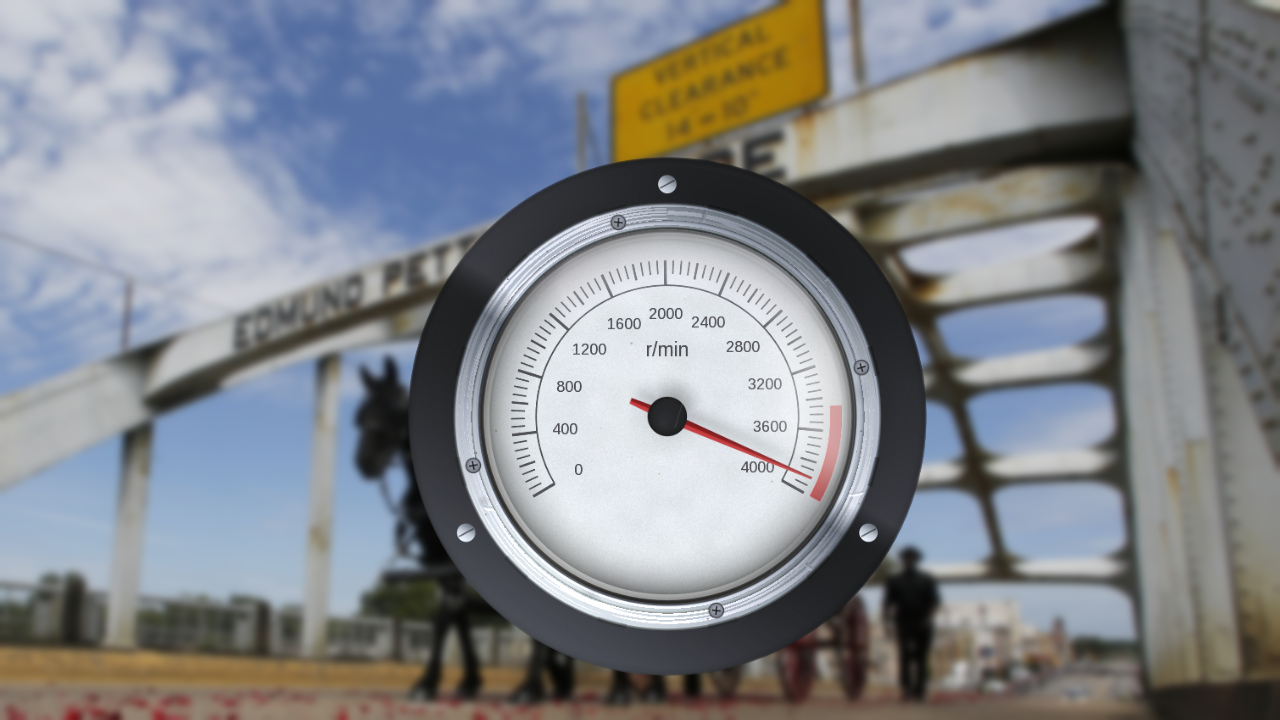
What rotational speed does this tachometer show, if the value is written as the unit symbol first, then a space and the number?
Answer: rpm 3900
